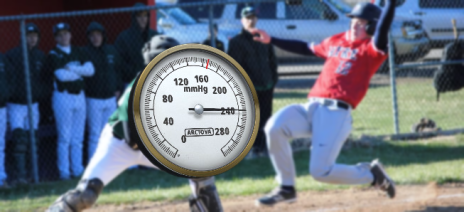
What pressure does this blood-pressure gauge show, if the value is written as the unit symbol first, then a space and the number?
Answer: mmHg 240
